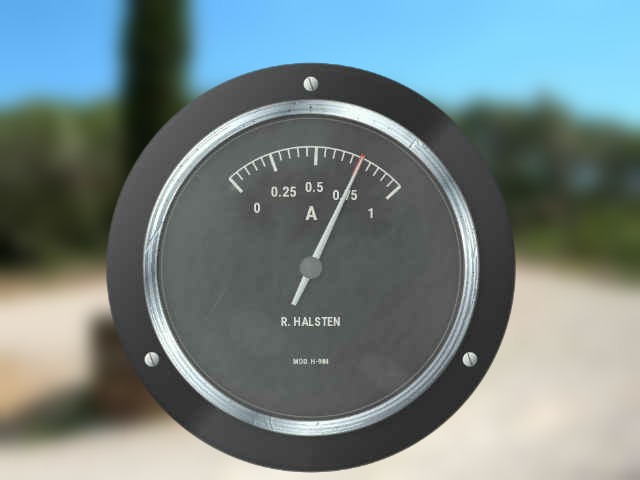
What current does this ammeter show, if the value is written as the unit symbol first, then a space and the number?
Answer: A 0.75
